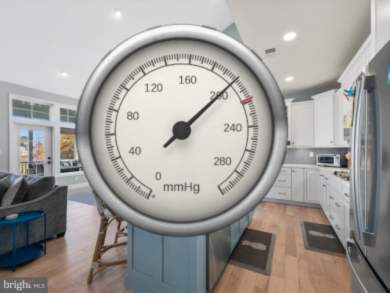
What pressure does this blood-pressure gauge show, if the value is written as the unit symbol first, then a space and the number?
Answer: mmHg 200
